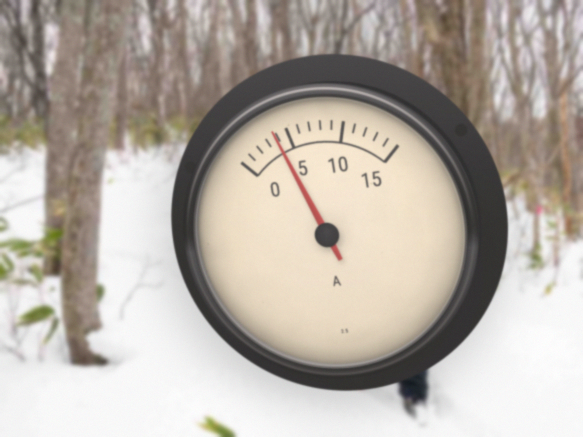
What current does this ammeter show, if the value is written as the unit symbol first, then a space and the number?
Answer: A 4
